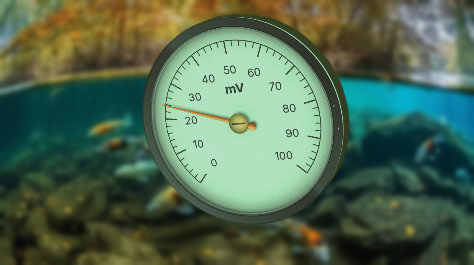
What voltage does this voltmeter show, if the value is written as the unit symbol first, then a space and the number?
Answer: mV 24
